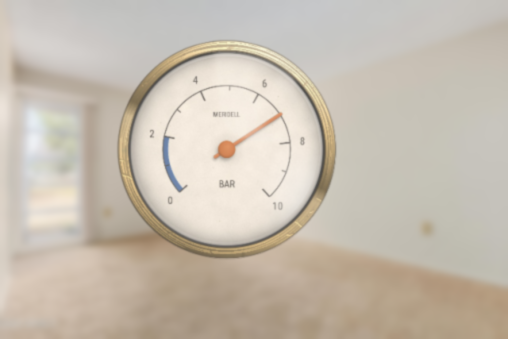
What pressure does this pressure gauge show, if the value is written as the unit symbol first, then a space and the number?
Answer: bar 7
